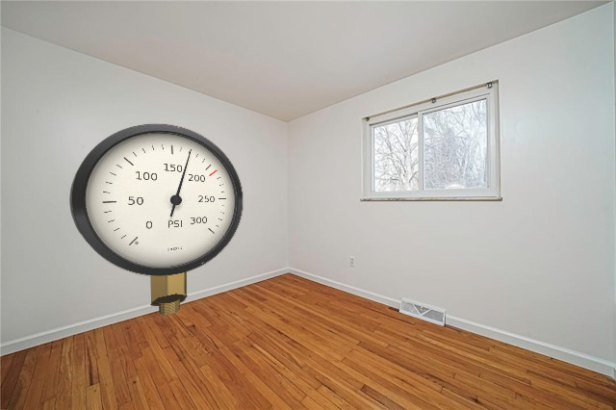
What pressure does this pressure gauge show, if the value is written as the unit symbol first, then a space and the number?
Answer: psi 170
